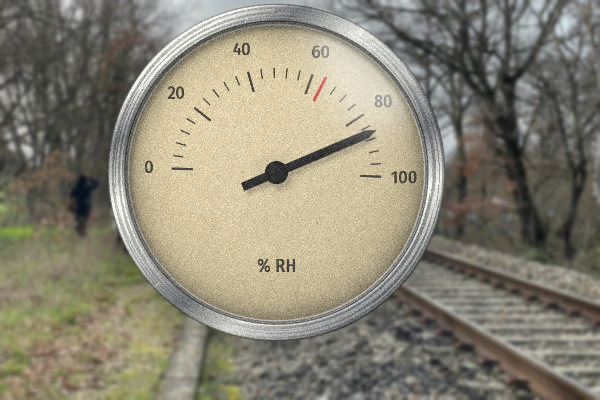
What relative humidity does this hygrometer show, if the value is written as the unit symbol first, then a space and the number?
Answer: % 86
